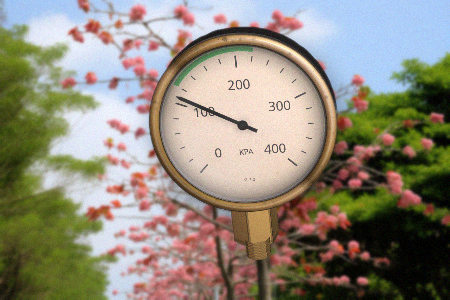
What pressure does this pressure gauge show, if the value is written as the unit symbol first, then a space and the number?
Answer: kPa 110
